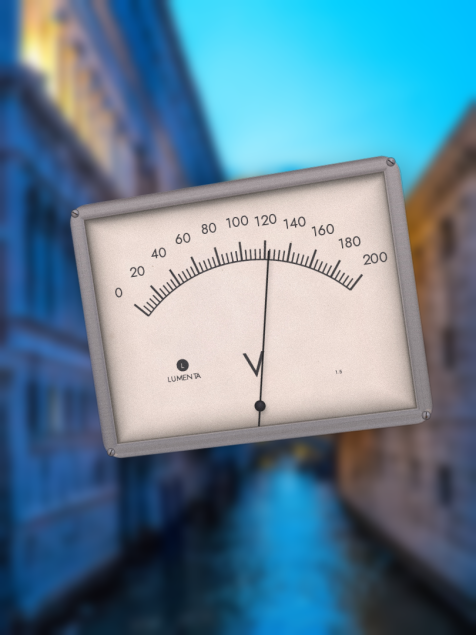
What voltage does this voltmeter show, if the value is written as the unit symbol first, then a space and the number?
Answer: V 124
